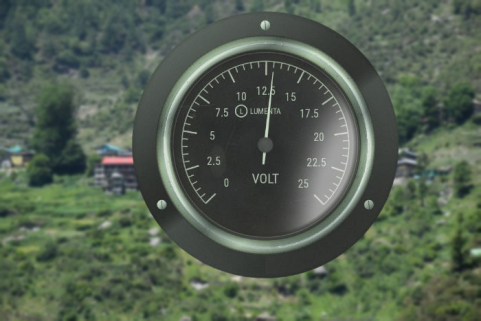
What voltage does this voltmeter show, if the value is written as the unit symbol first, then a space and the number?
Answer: V 13
